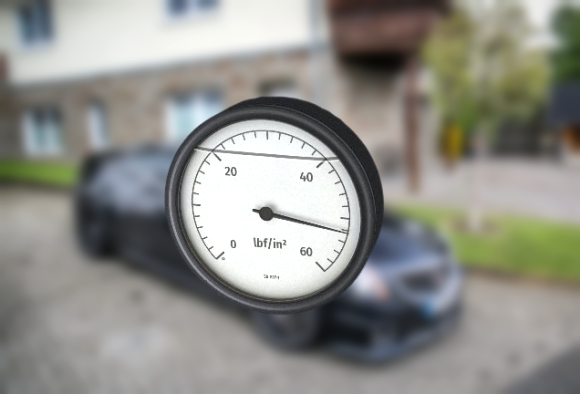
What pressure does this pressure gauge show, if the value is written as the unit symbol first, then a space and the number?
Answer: psi 52
